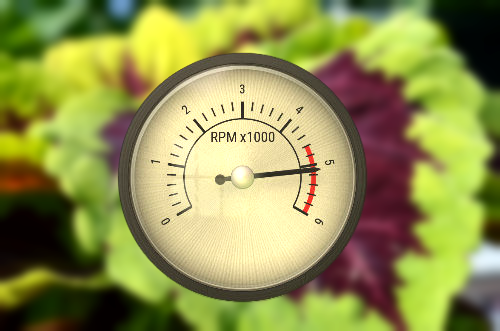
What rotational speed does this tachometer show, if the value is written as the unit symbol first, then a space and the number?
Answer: rpm 5100
